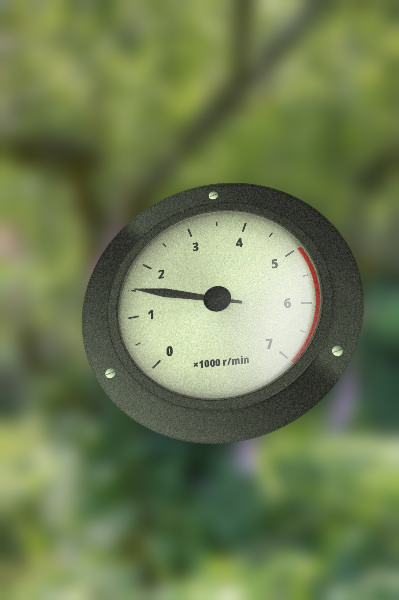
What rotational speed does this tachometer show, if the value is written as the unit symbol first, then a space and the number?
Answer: rpm 1500
